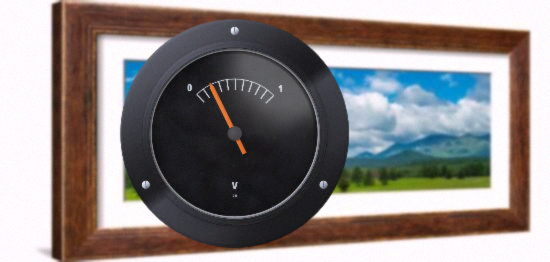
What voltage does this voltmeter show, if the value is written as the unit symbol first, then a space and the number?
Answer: V 0.2
